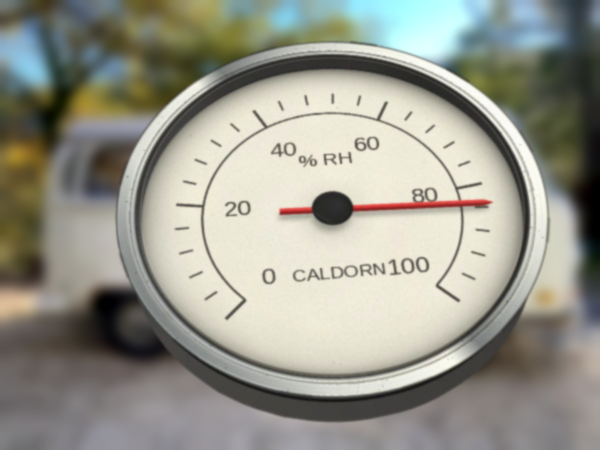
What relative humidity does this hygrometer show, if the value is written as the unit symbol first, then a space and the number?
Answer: % 84
